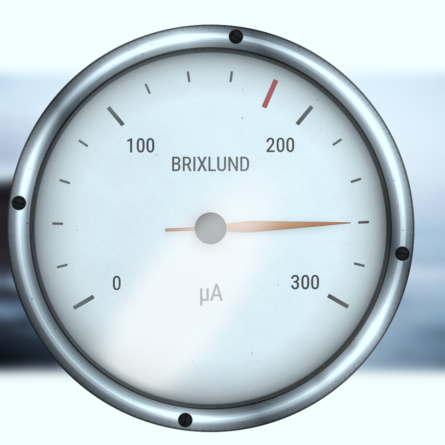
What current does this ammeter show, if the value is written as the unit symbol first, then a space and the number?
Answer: µA 260
